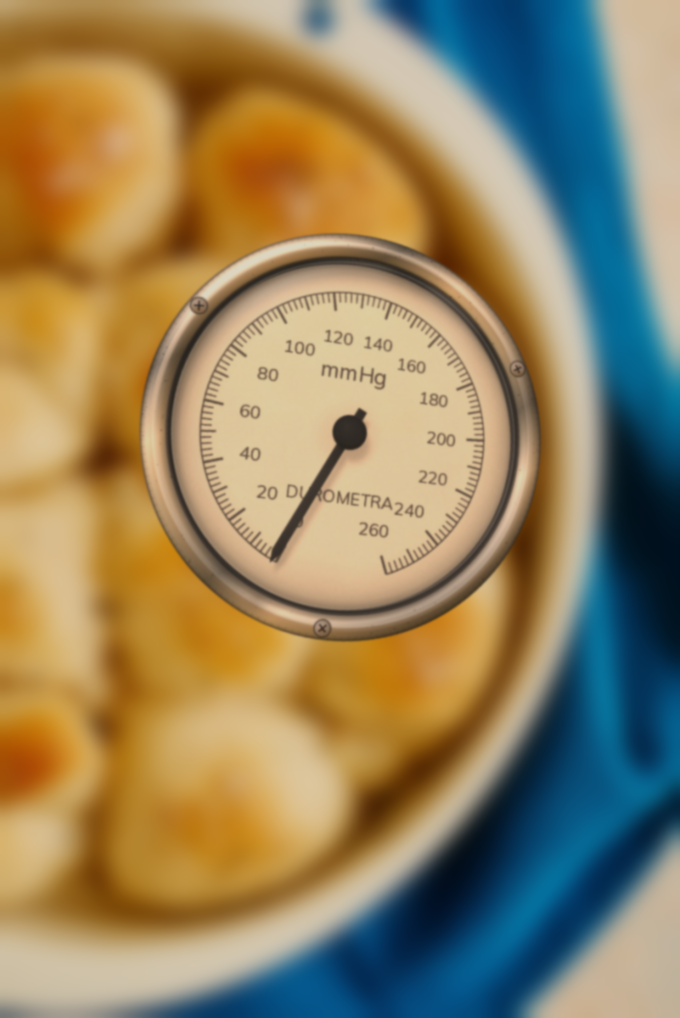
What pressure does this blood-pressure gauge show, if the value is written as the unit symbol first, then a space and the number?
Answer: mmHg 2
